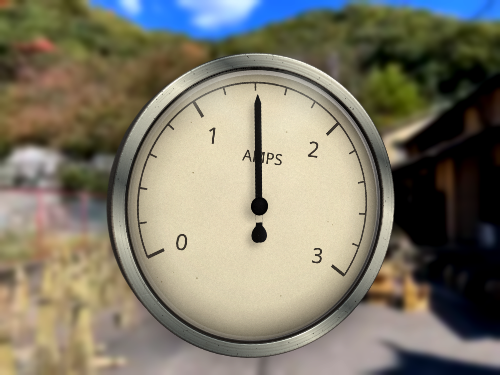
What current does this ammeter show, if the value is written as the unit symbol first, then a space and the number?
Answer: A 1.4
